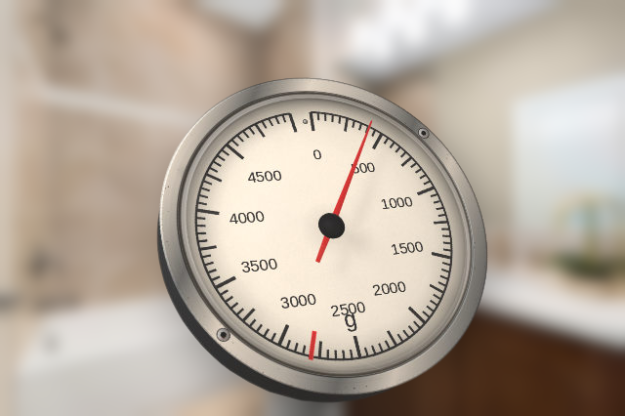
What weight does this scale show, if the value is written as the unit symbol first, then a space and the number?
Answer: g 400
